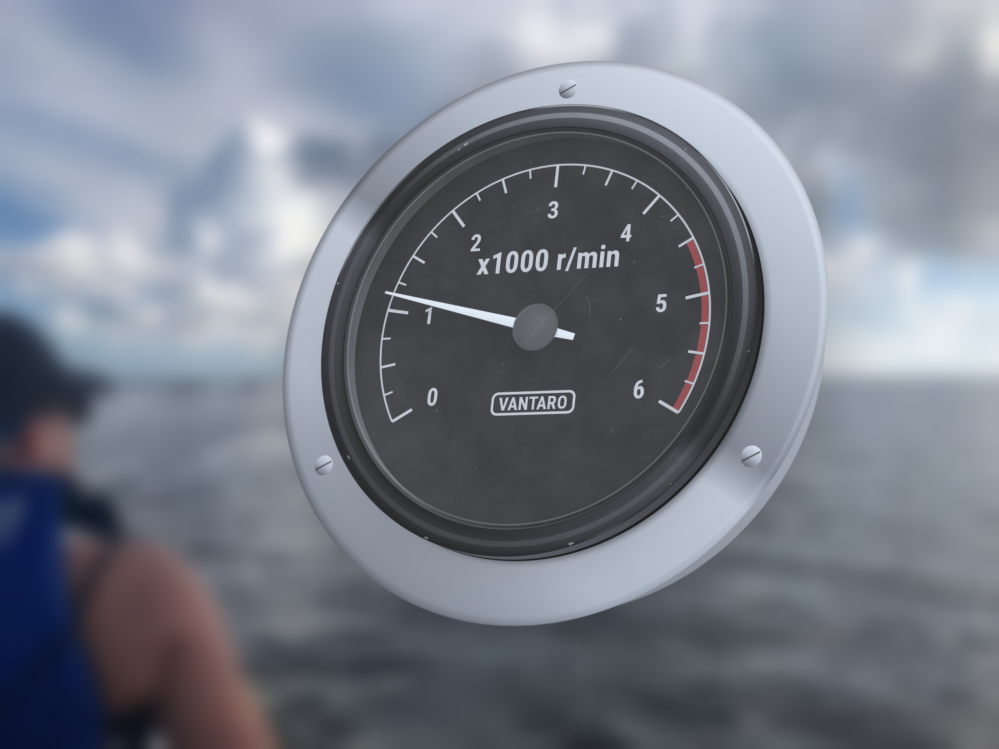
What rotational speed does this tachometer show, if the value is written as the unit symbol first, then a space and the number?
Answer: rpm 1125
